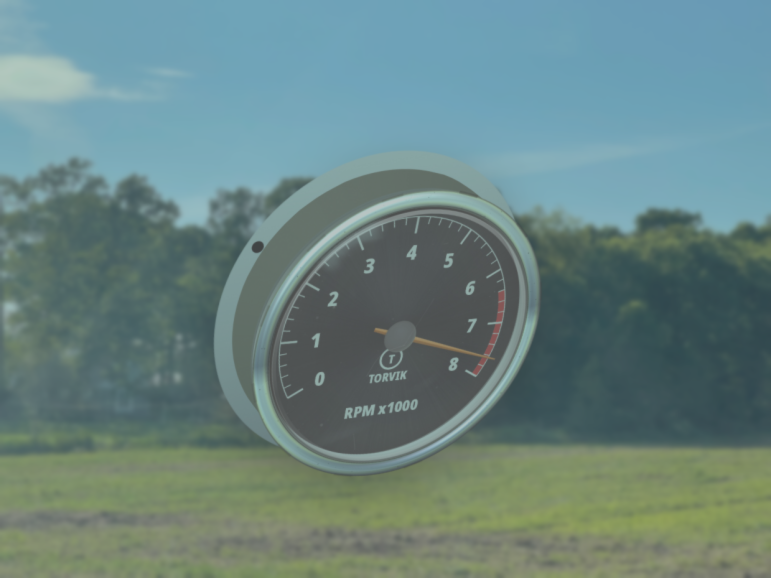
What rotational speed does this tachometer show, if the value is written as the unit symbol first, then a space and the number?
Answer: rpm 7600
